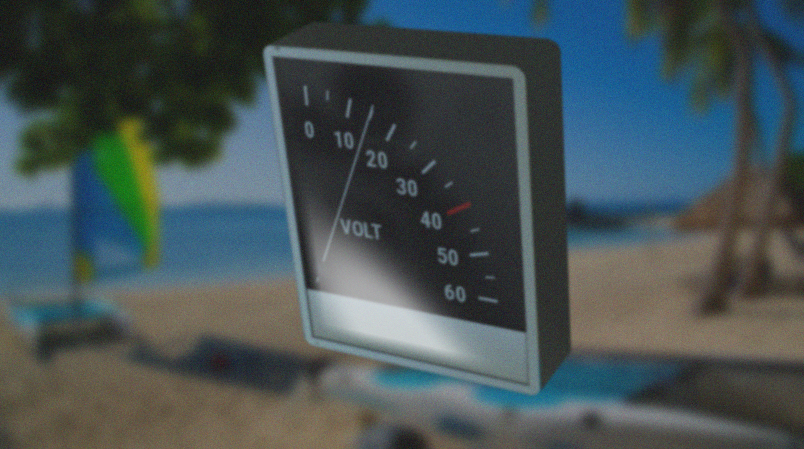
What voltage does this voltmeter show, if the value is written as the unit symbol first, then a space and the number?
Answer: V 15
